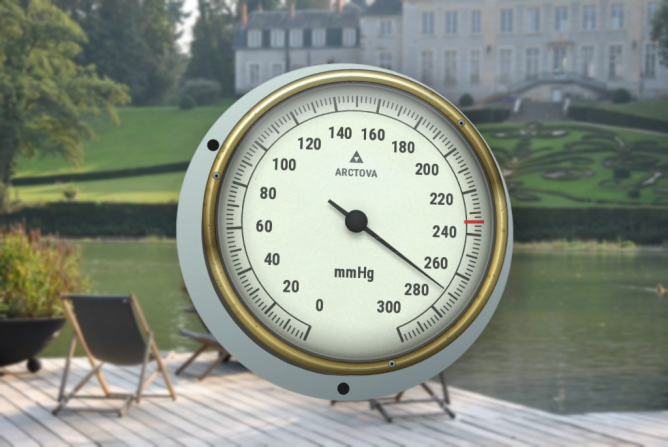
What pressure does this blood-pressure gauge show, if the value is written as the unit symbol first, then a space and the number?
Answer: mmHg 270
